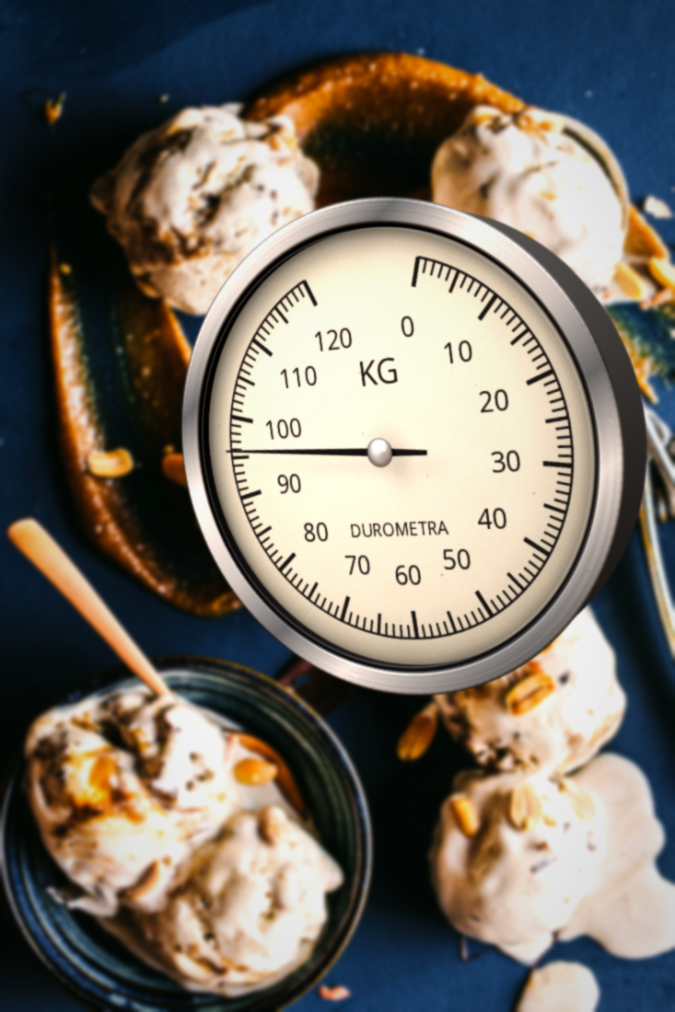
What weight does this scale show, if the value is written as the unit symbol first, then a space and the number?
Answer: kg 96
